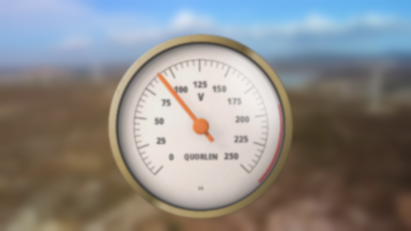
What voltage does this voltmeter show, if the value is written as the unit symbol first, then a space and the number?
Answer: V 90
